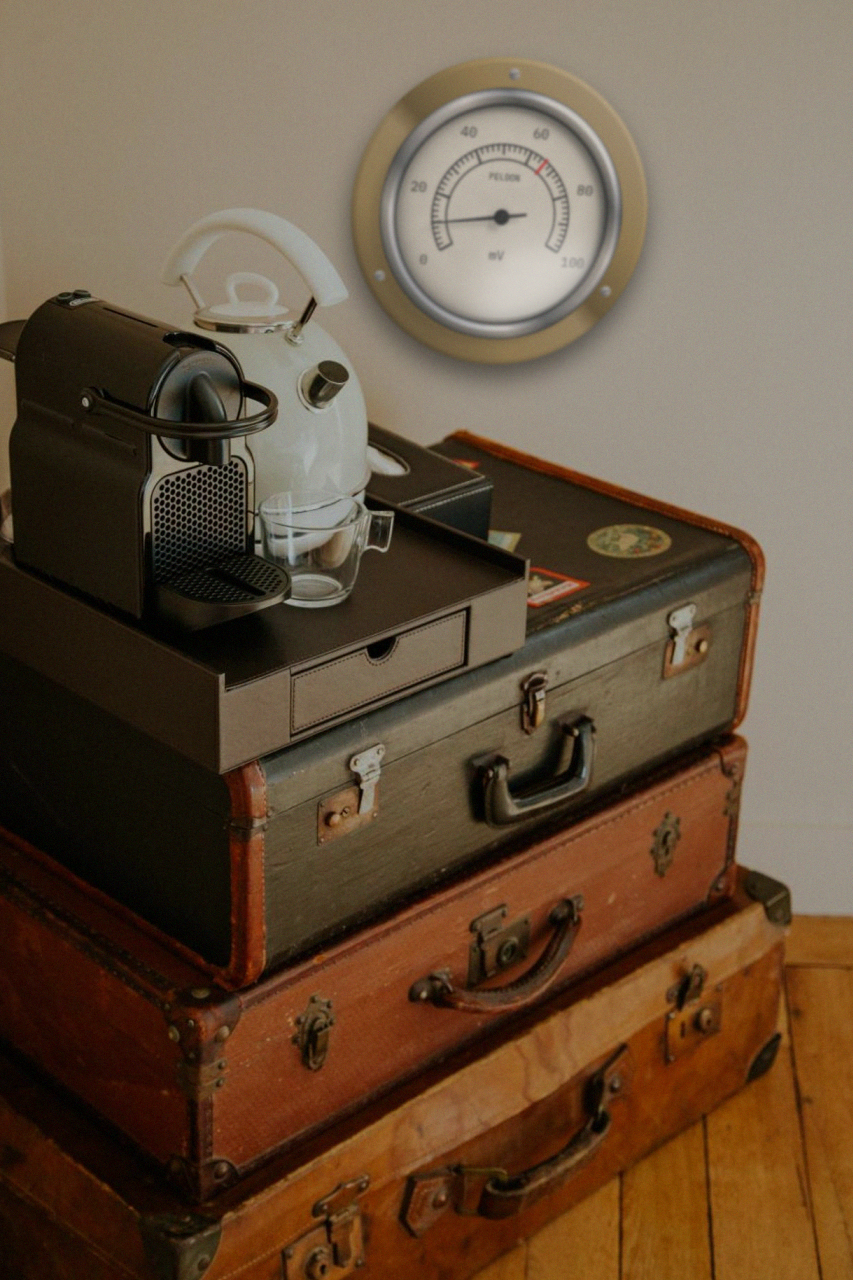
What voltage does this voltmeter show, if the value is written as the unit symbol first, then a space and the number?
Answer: mV 10
